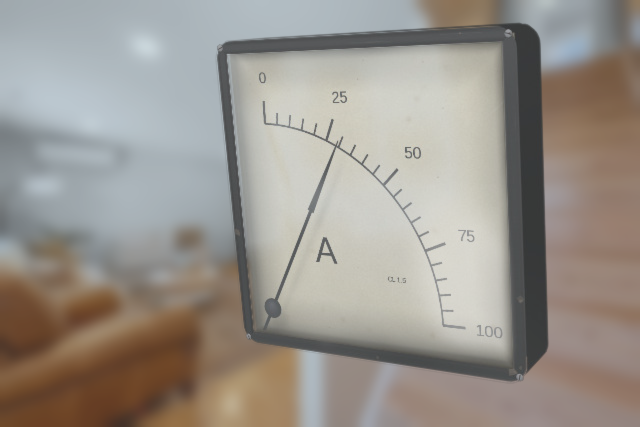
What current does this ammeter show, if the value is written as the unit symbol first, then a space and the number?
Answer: A 30
